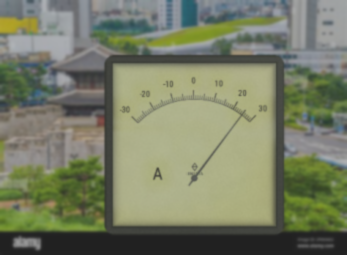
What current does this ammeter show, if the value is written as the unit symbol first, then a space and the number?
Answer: A 25
